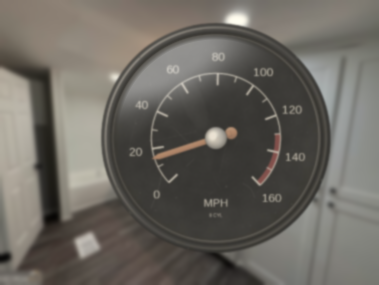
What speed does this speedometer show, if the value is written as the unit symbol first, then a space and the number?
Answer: mph 15
